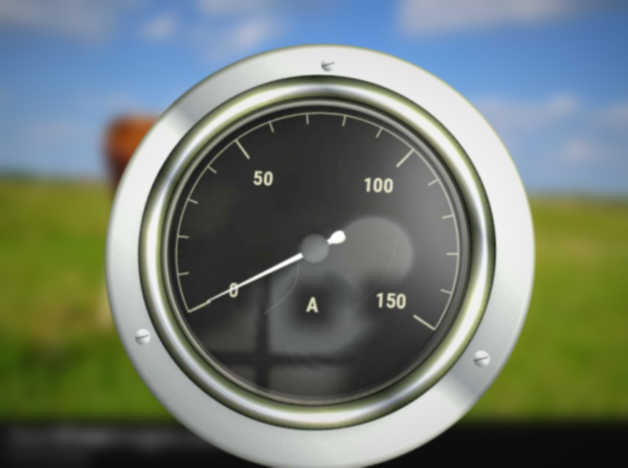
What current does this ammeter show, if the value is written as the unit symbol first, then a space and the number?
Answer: A 0
